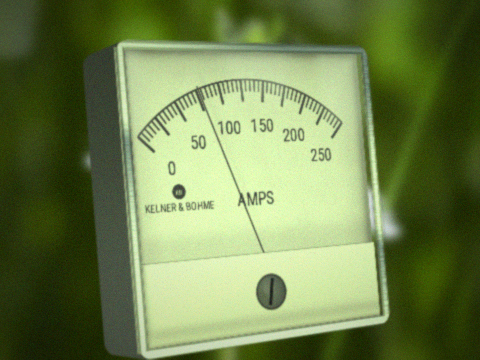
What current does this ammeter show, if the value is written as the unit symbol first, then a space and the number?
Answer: A 75
